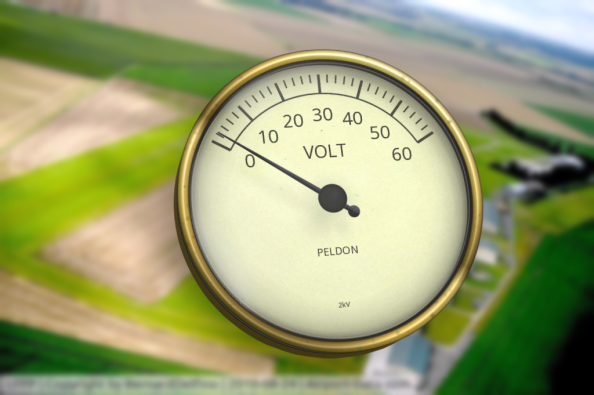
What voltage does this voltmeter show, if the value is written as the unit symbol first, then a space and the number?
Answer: V 2
